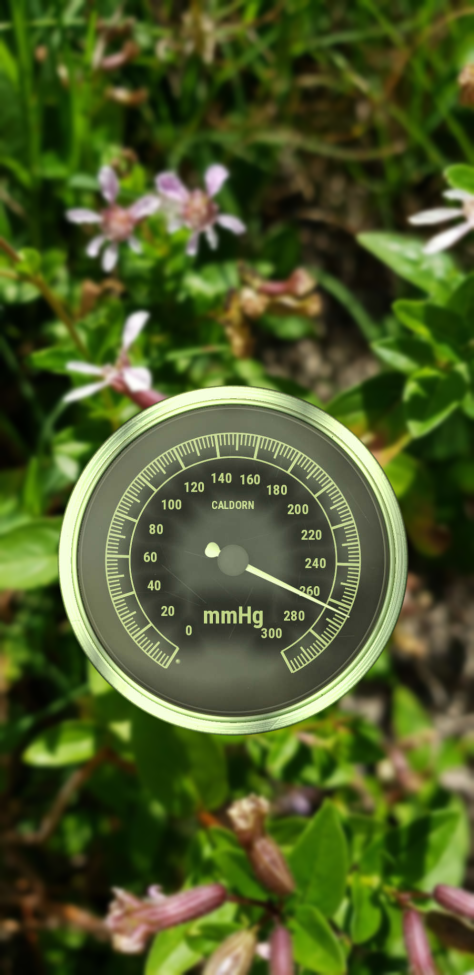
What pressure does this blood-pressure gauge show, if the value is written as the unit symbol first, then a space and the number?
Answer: mmHg 264
